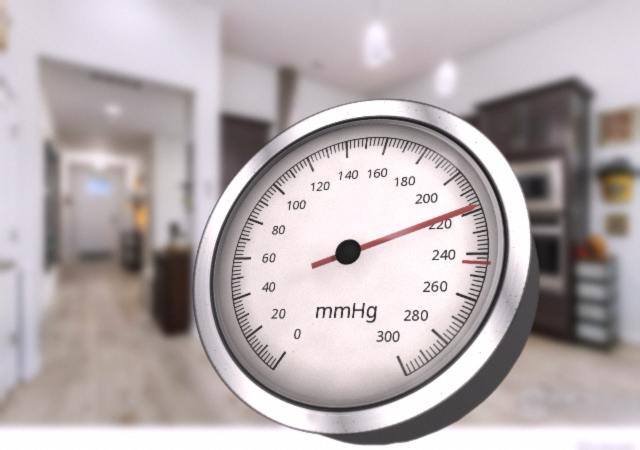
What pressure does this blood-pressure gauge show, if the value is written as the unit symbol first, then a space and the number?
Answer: mmHg 220
